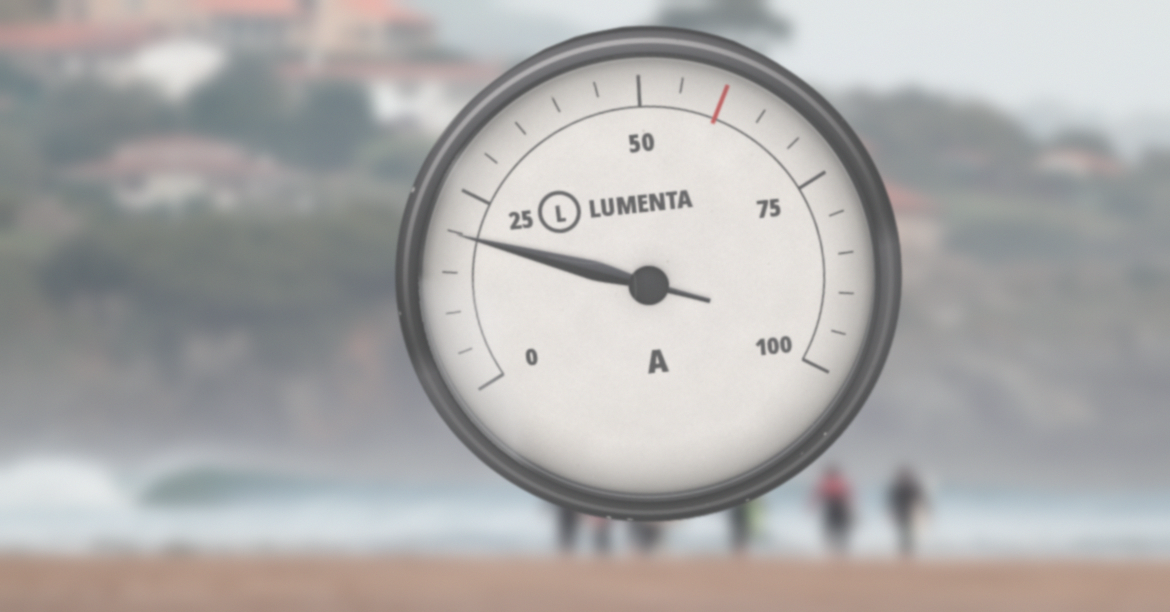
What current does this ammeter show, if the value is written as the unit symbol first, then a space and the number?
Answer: A 20
